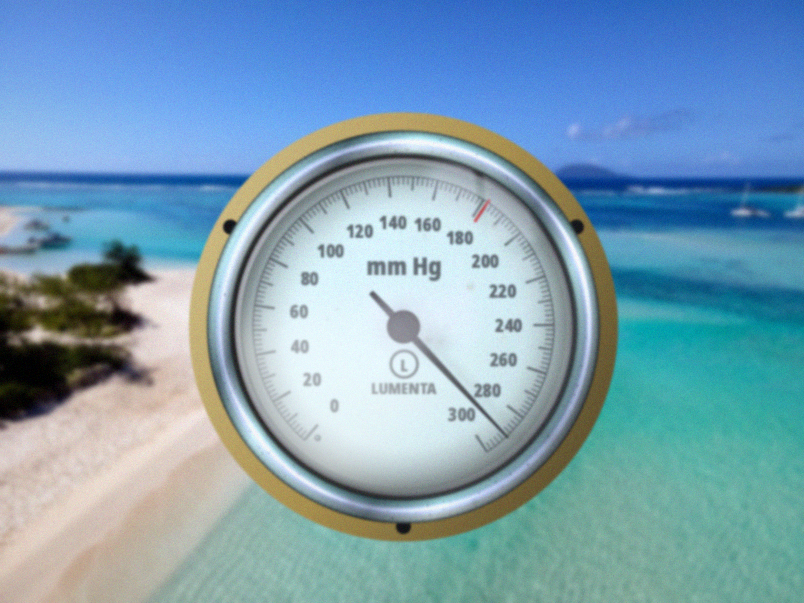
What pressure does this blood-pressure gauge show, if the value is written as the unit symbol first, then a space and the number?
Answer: mmHg 290
